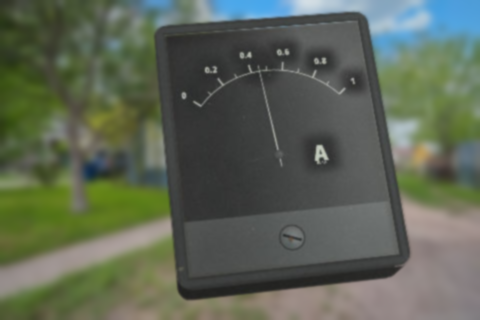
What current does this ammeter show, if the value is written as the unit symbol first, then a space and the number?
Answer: A 0.45
